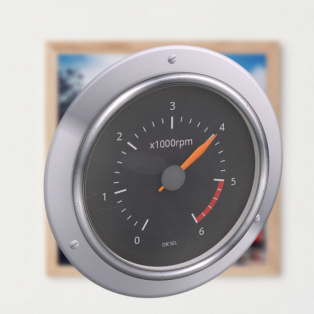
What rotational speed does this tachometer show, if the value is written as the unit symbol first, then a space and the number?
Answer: rpm 4000
